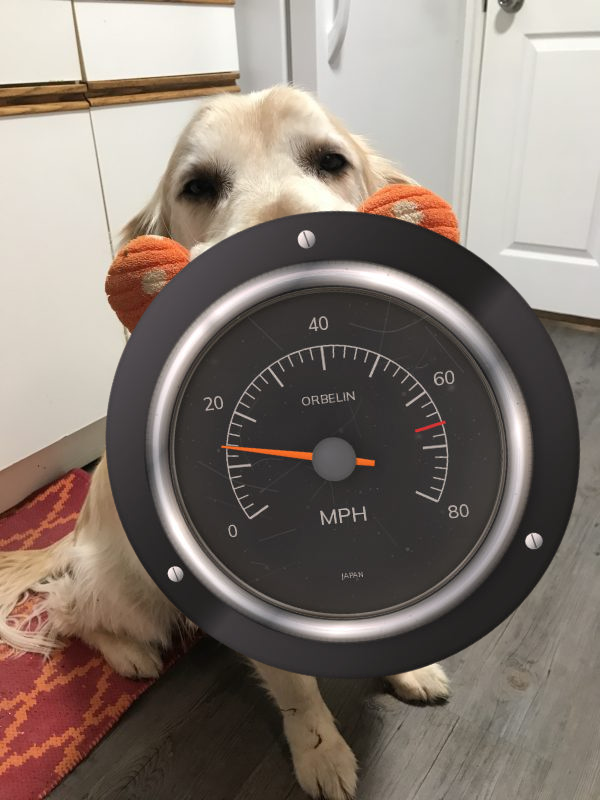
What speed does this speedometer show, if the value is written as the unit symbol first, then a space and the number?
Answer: mph 14
